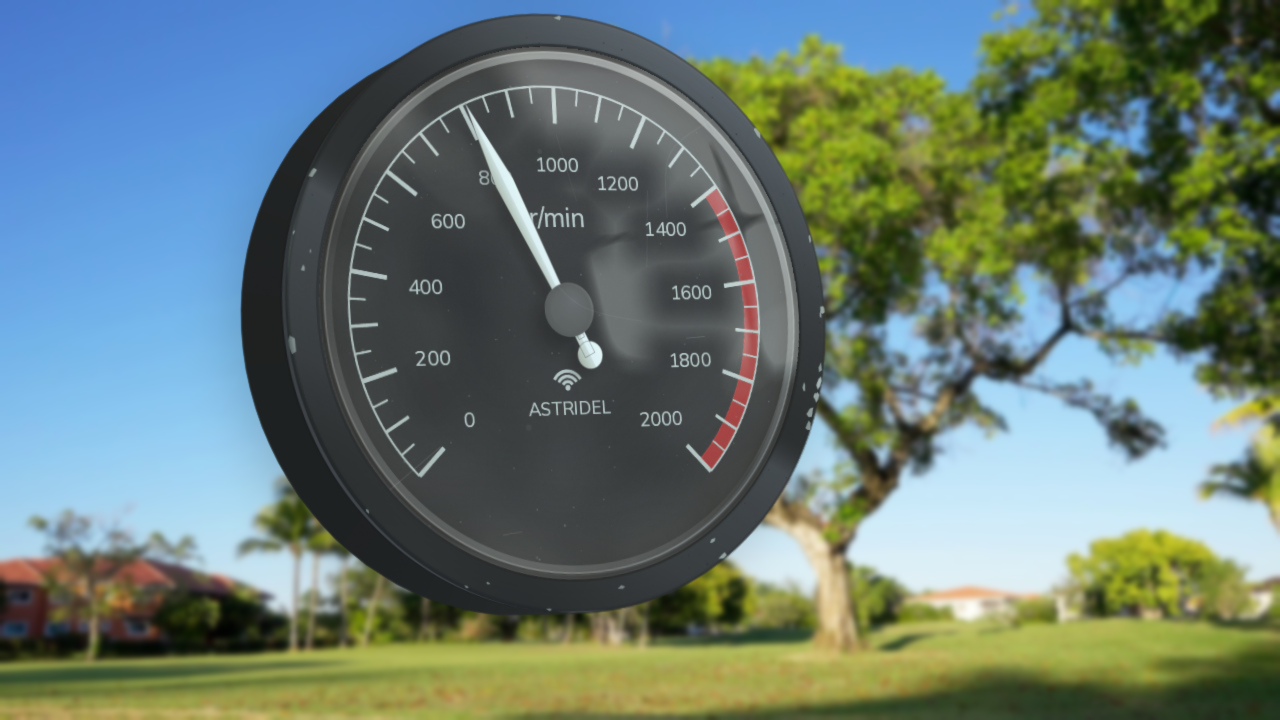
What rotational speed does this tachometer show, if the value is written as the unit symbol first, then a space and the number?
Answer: rpm 800
